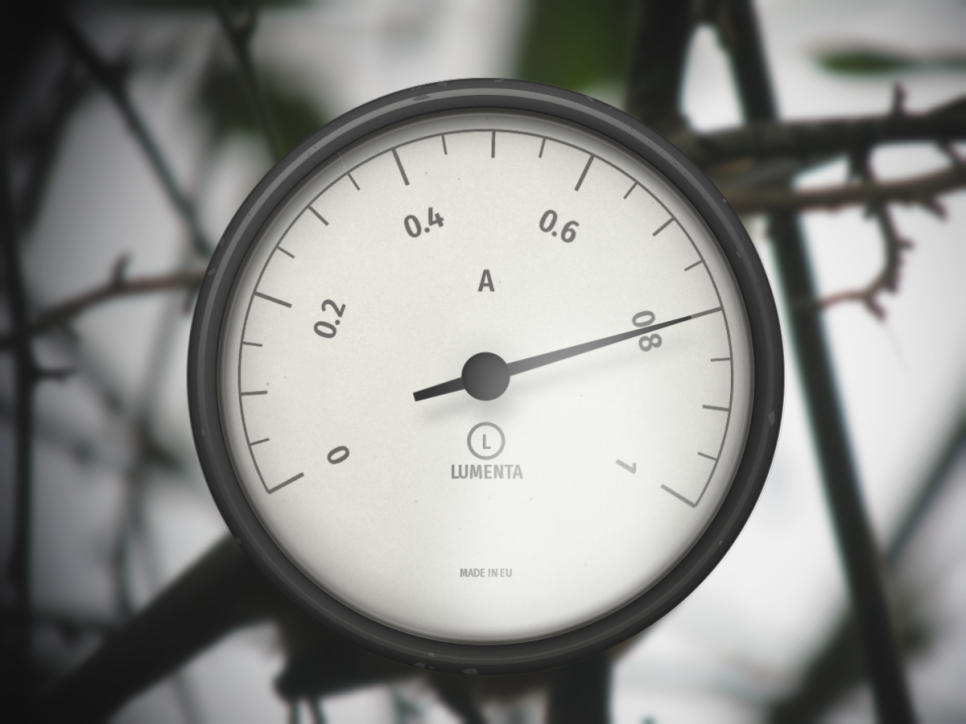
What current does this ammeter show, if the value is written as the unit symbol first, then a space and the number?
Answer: A 0.8
